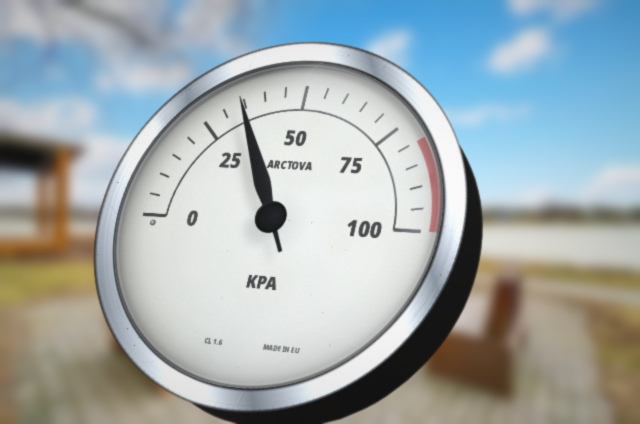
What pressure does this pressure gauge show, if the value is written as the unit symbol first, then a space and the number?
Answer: kPa 35
